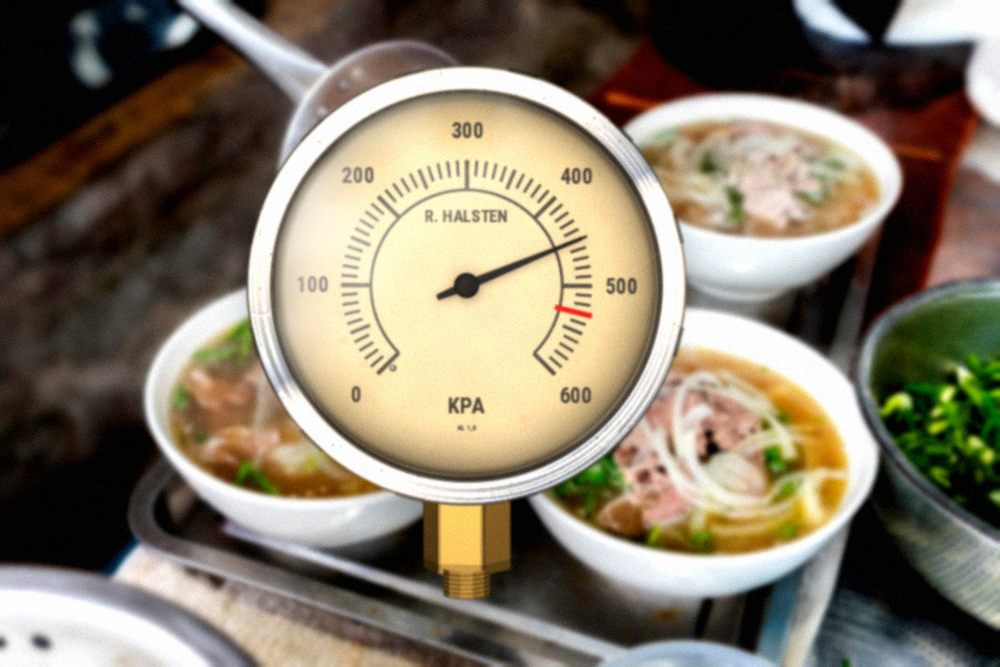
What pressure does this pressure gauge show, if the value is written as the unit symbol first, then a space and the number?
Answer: kPa 450
